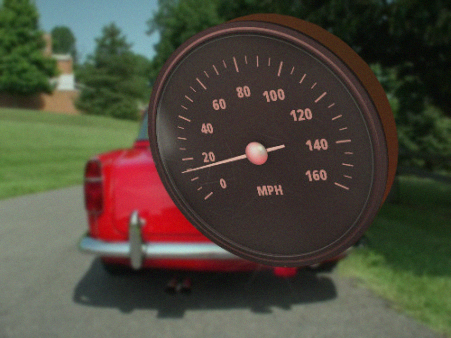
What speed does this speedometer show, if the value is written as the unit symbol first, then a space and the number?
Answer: mph 15
